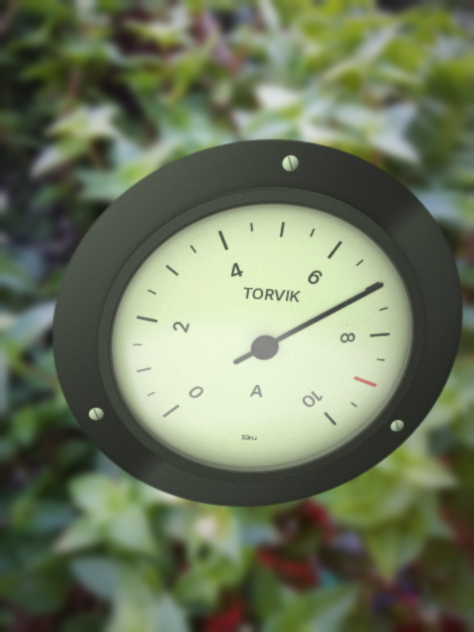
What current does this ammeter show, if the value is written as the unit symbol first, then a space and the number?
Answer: A 7
